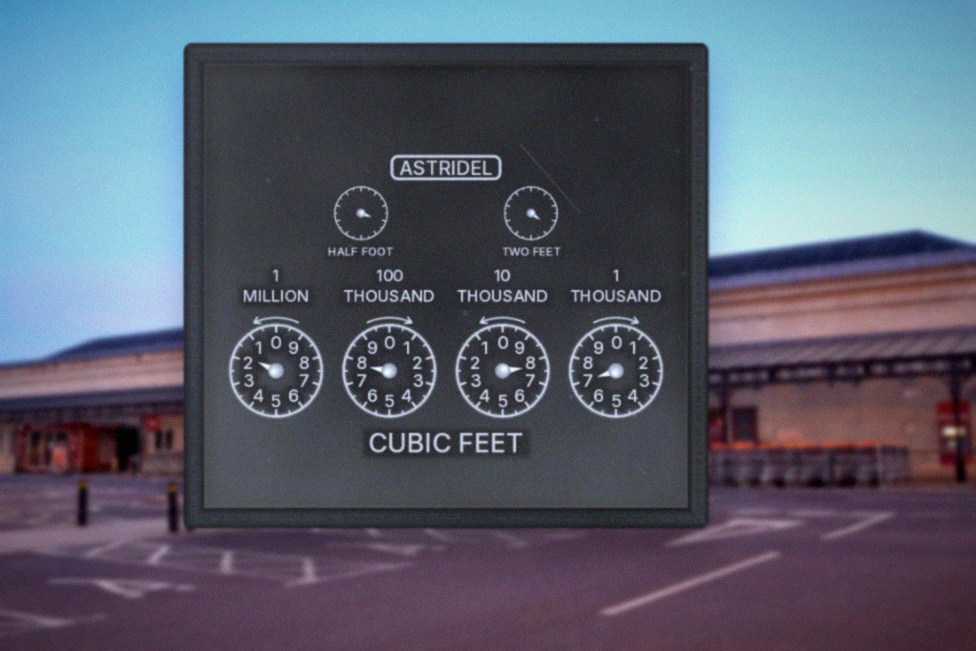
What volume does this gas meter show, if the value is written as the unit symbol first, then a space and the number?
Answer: ft³ 177700
